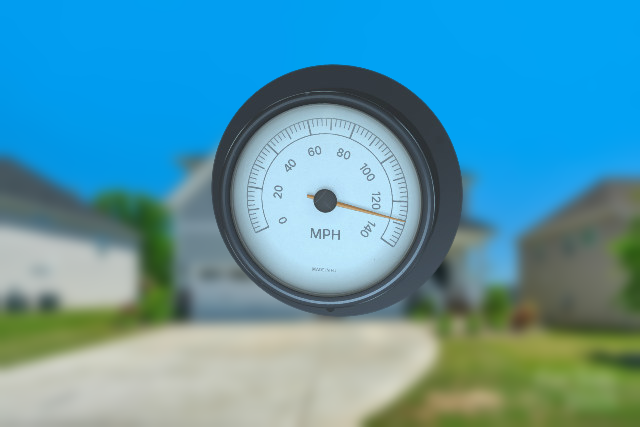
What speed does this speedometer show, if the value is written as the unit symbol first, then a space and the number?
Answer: mph 128
